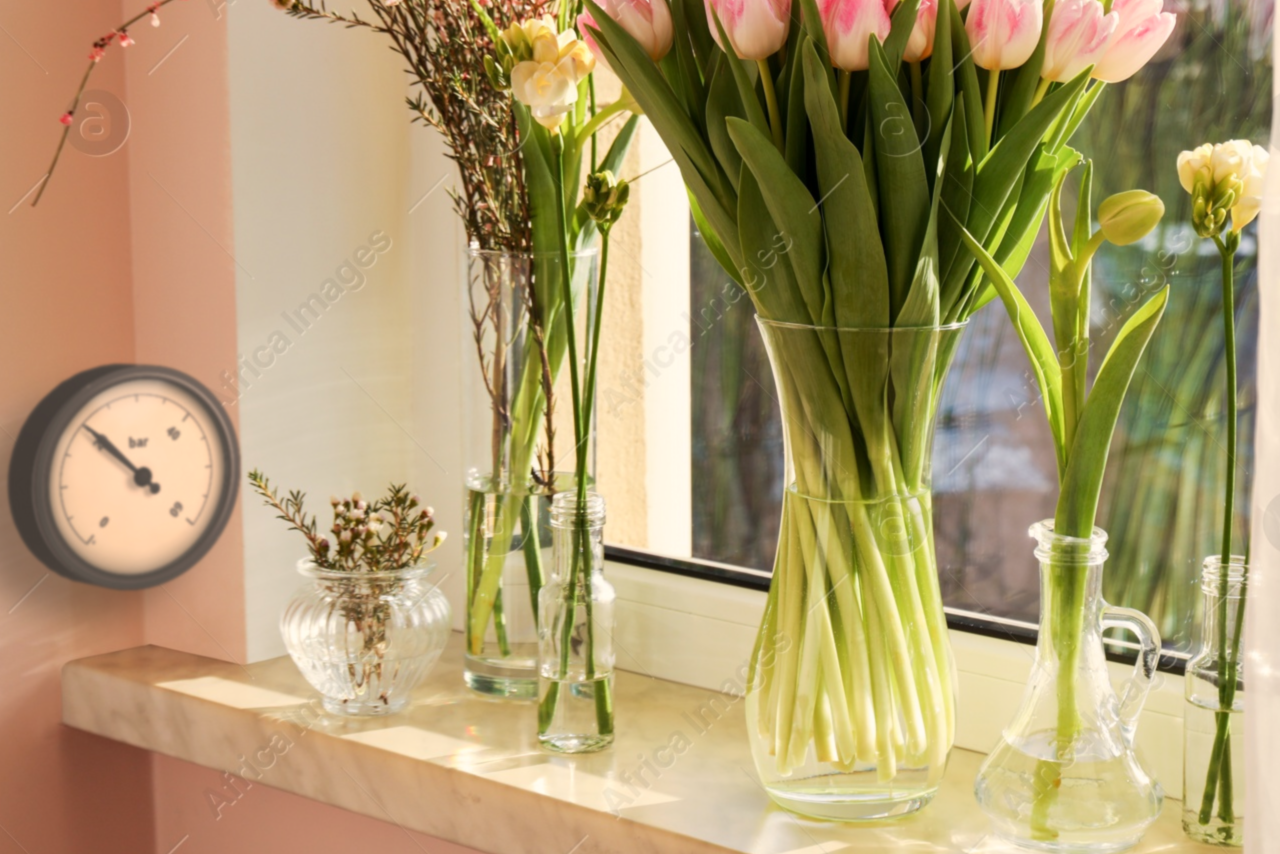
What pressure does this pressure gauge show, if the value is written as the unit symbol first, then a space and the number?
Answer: bar 20
